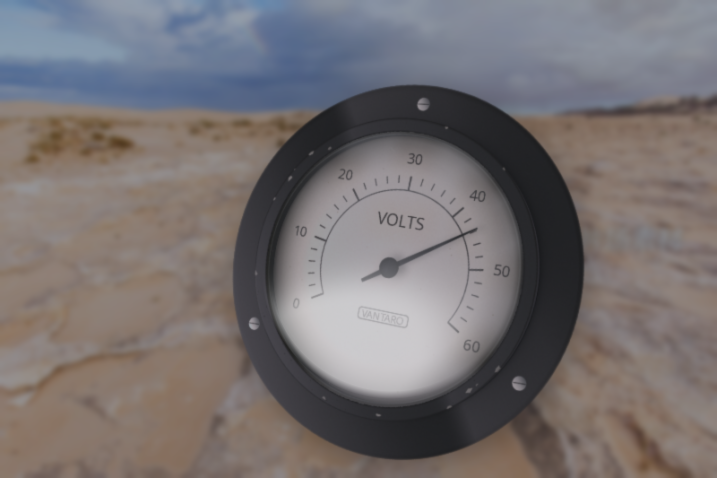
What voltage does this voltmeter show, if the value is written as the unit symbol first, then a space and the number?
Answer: V 44
